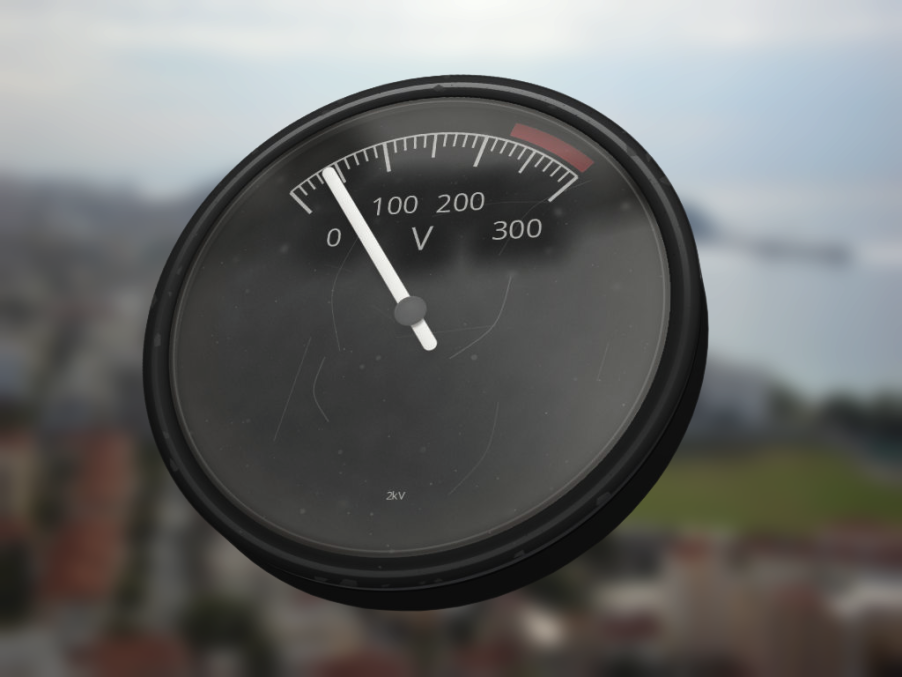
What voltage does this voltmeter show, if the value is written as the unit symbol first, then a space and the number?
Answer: V 40
